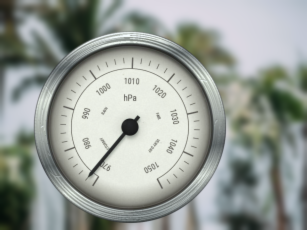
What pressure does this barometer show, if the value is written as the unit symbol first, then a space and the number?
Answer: hPa 972
